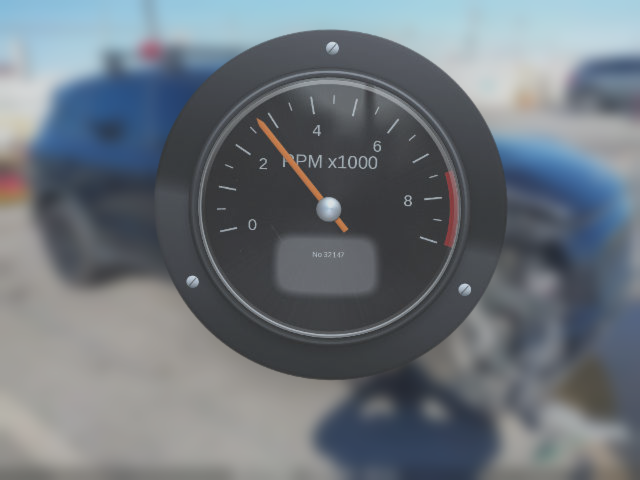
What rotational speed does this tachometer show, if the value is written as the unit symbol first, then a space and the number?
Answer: rpm 2750
